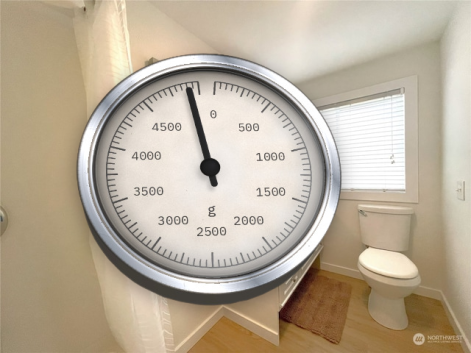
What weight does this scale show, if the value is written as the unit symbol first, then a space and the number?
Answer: g 4900
